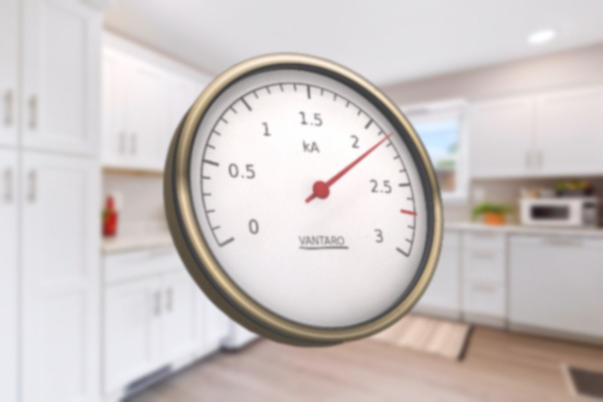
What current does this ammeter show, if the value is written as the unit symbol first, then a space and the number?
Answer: kA 2.15
